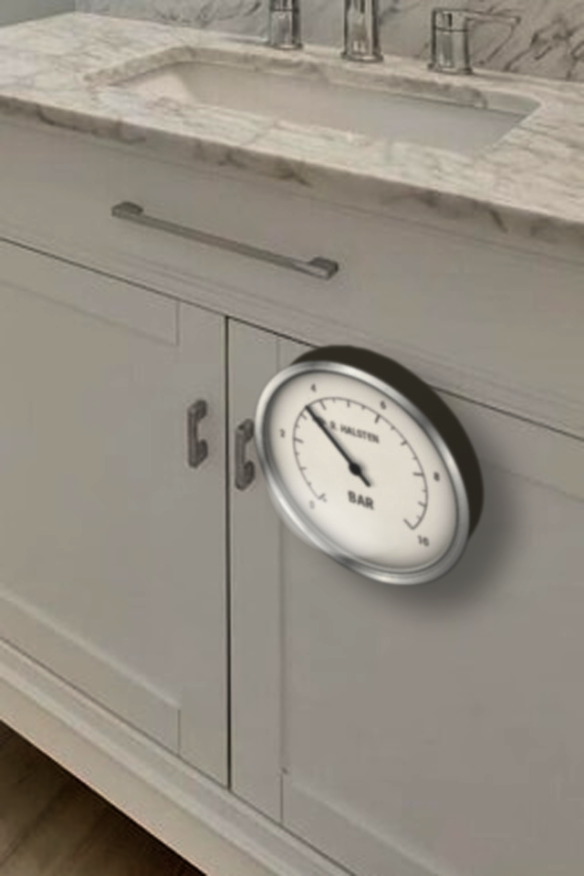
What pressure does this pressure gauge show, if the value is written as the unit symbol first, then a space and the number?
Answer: bar 3.5
